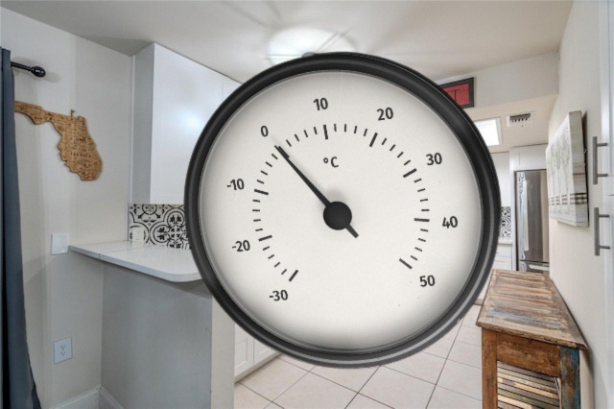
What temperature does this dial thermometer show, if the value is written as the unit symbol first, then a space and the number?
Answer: °C 0
